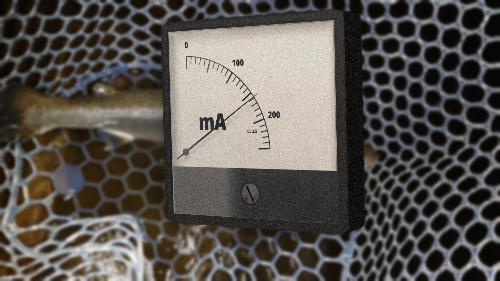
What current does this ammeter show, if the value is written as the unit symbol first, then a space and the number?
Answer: mA 160
